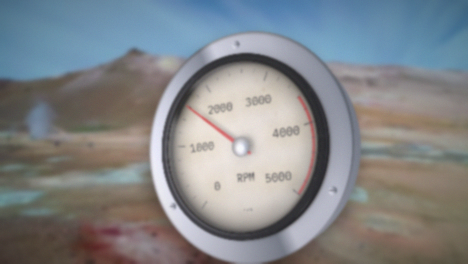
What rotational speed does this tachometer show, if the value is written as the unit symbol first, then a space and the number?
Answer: rpm 1600
